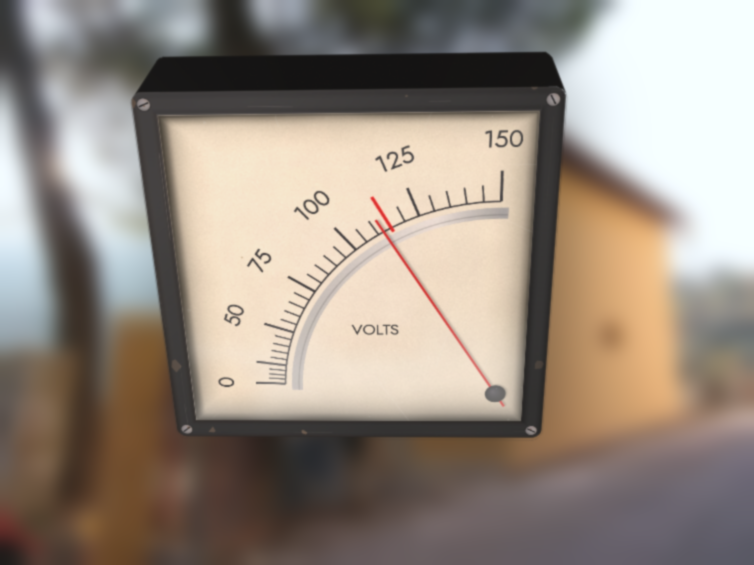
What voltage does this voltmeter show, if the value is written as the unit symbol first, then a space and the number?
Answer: V 112.5
